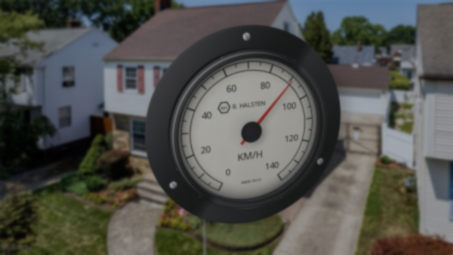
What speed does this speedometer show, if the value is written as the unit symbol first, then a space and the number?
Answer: km/h 90
